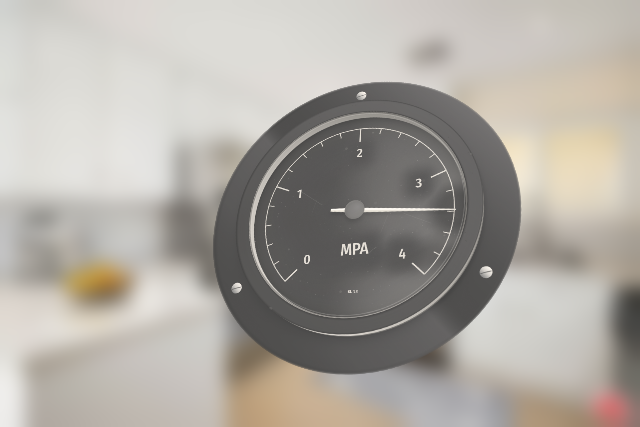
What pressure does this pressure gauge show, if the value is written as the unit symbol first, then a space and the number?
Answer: MPa 3.4
